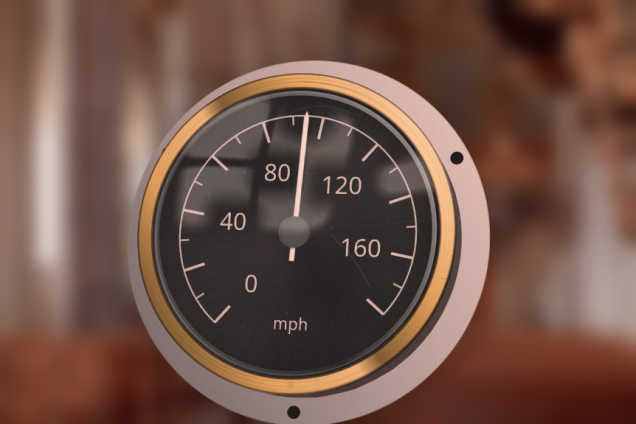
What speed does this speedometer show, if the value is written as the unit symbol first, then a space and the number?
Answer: mph 95
